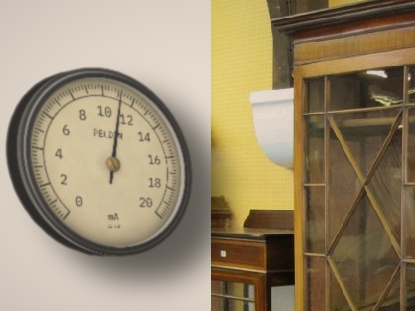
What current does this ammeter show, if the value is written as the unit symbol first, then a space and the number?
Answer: mA 11
